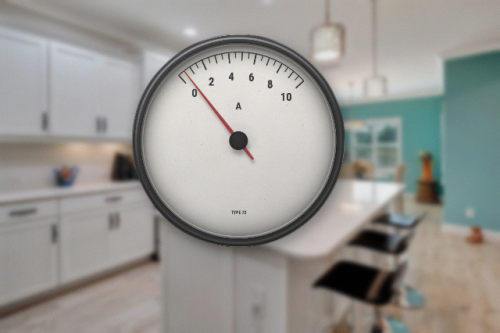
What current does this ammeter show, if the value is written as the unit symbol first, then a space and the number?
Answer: A 0.5
